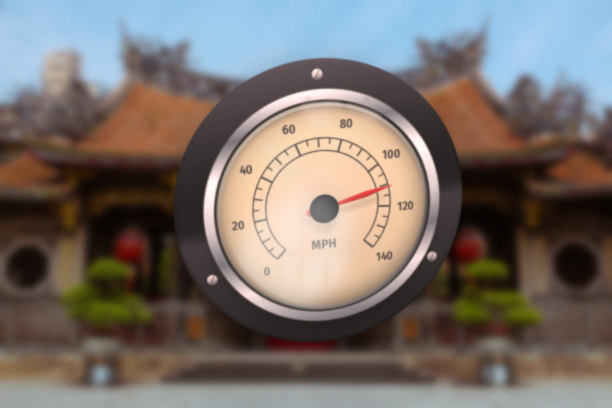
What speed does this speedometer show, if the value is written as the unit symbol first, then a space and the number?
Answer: mph 110
